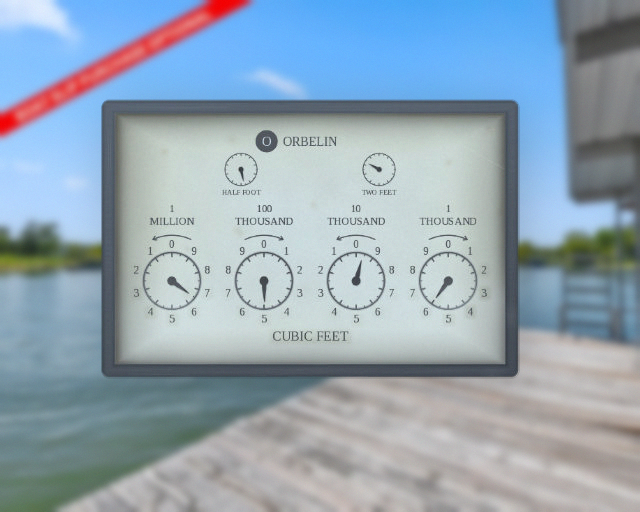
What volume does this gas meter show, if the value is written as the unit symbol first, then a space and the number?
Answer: ft³ 649600
